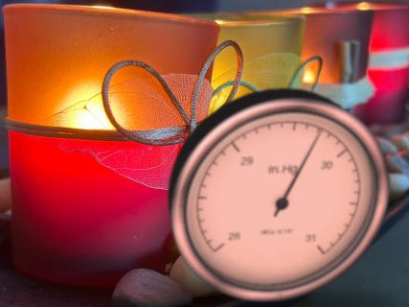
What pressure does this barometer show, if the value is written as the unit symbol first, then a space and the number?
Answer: inHg 29.7
